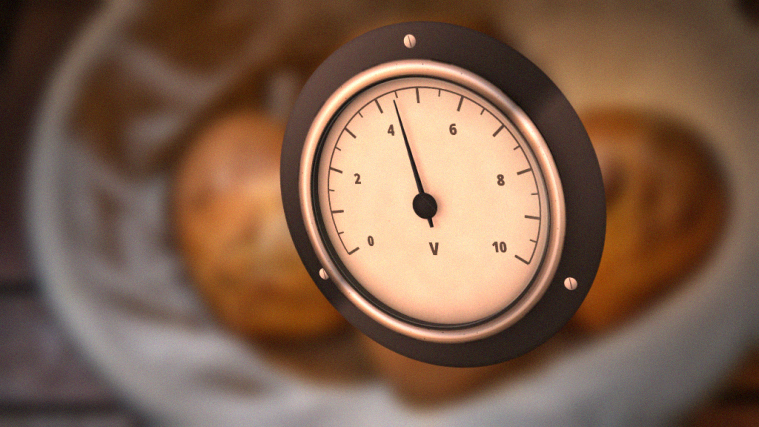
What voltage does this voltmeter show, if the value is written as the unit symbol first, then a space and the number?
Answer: V 4.5
